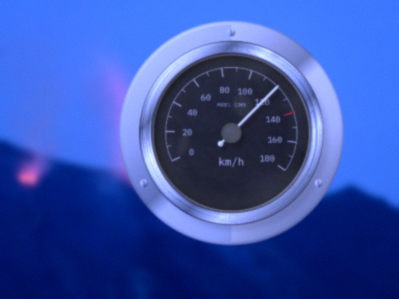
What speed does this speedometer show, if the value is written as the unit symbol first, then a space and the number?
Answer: km/h 120
